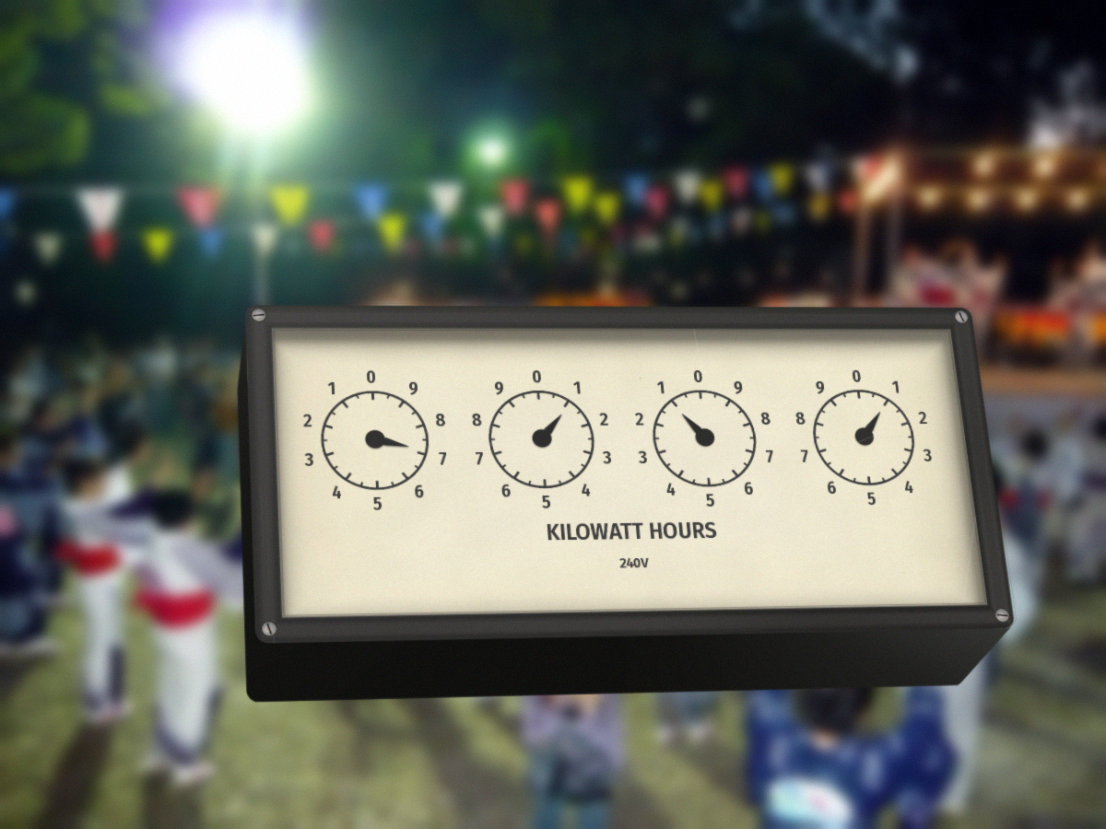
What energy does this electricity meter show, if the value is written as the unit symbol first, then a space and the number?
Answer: kWh 7111
